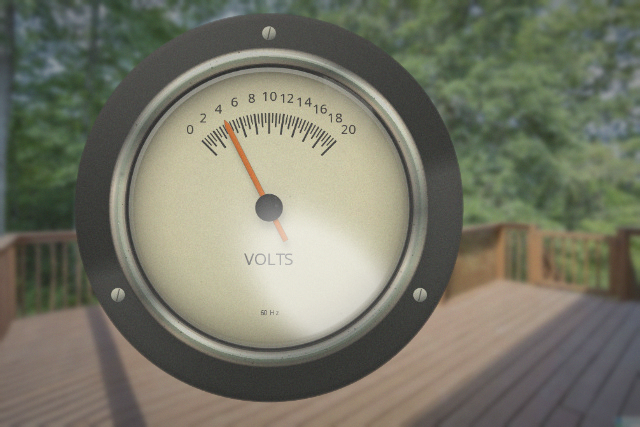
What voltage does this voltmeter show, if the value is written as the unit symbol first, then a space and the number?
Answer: V 4
